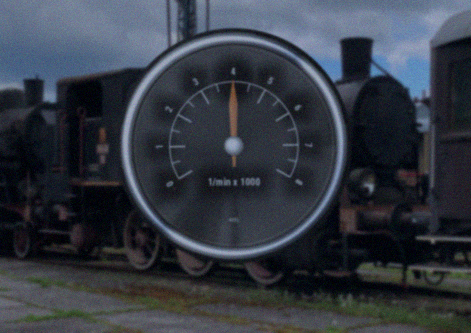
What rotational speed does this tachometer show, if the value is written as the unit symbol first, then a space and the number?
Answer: rpm 4000
